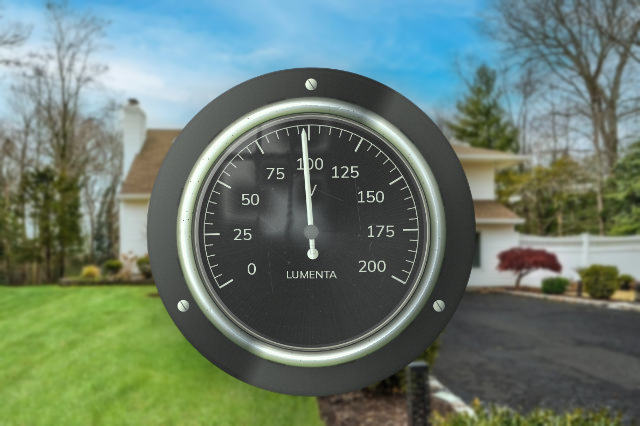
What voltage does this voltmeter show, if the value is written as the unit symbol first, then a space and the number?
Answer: V 97.5
